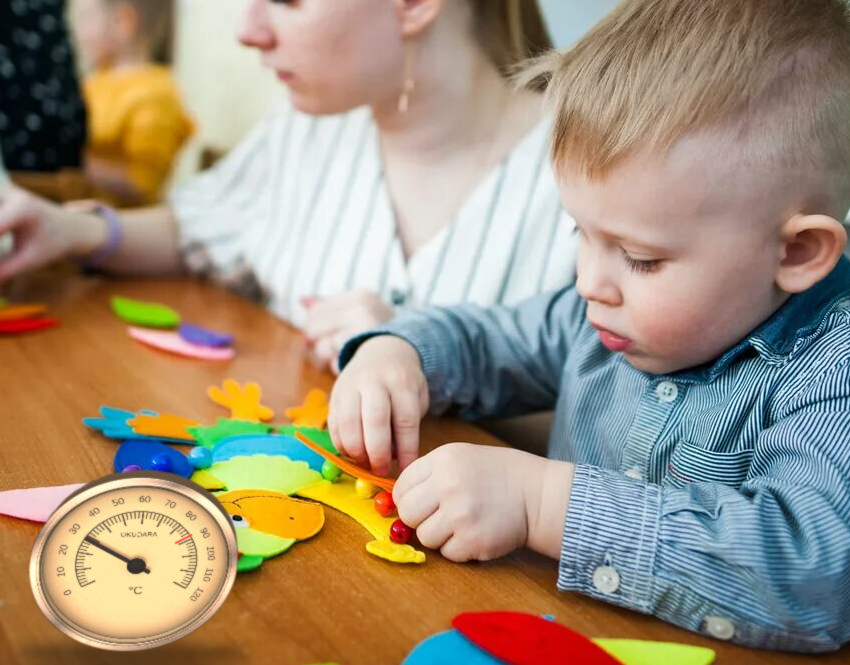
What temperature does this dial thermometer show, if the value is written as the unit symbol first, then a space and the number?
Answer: °C 30
